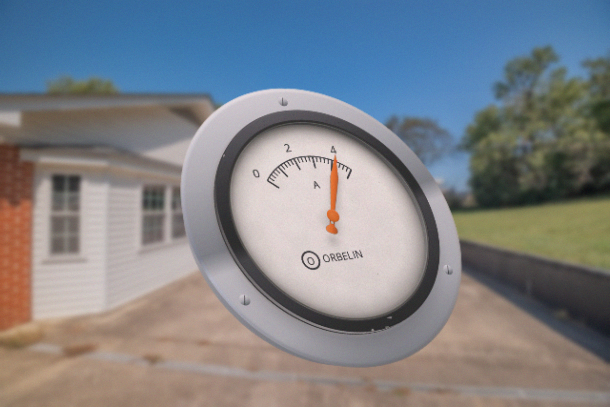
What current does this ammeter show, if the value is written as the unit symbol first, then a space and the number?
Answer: A 4
